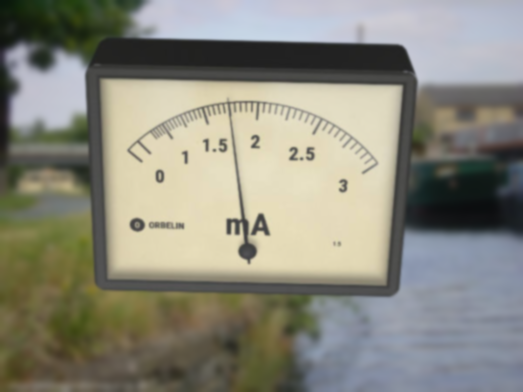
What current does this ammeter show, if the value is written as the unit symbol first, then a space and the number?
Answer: mA 1.75
